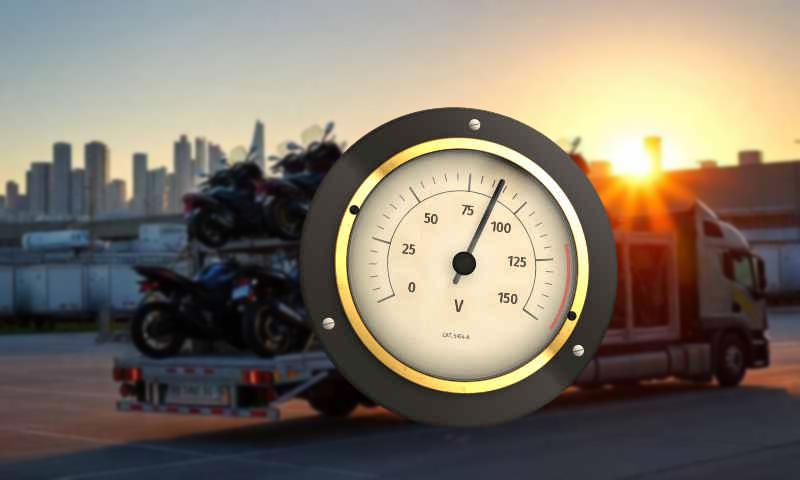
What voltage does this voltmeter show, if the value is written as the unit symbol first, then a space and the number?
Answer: V 87.5
